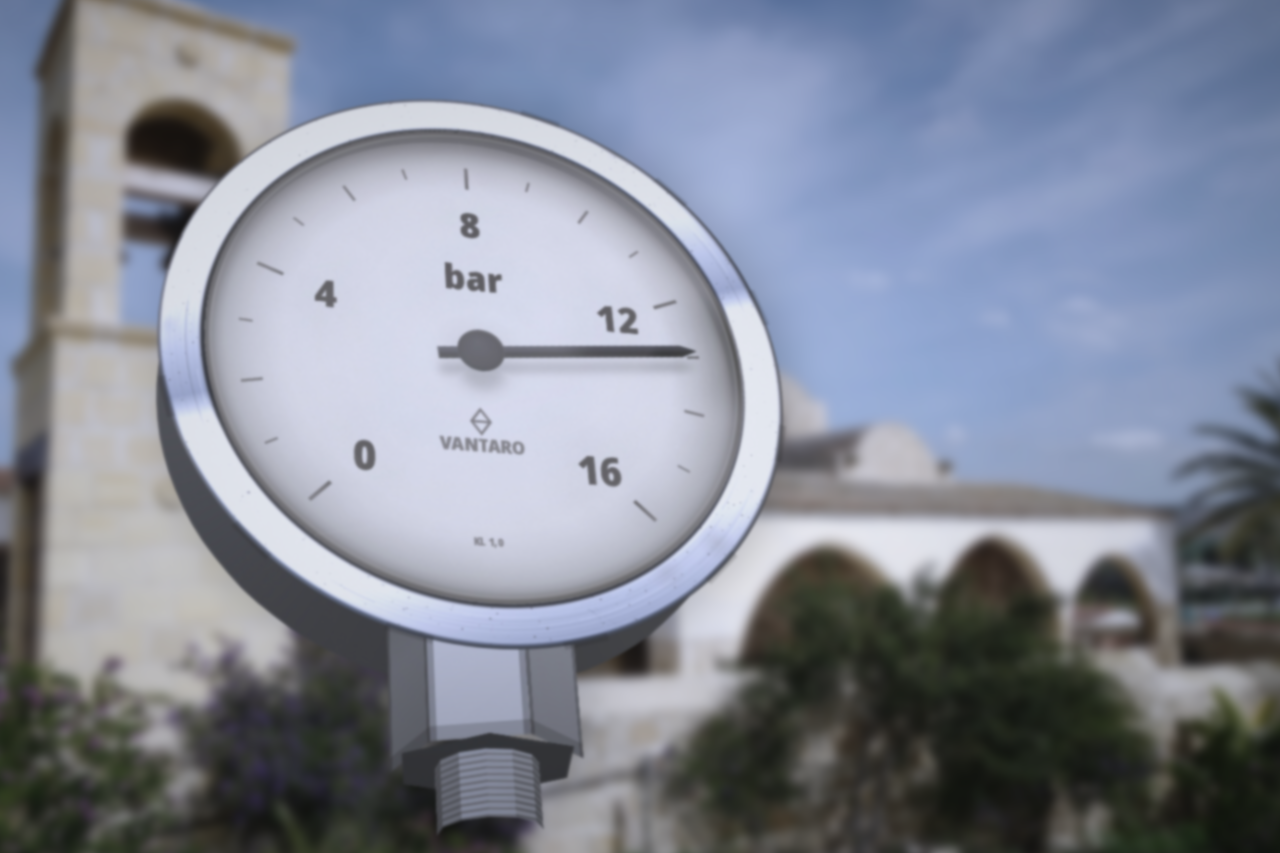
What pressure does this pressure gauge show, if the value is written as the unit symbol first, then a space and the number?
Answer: bar 13
